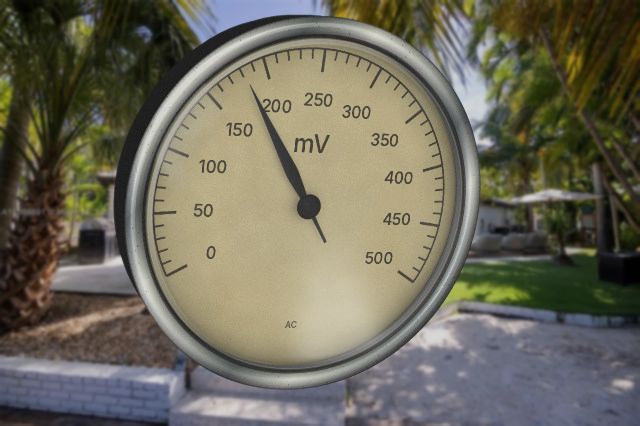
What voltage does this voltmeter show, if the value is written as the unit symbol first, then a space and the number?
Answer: mV 180
